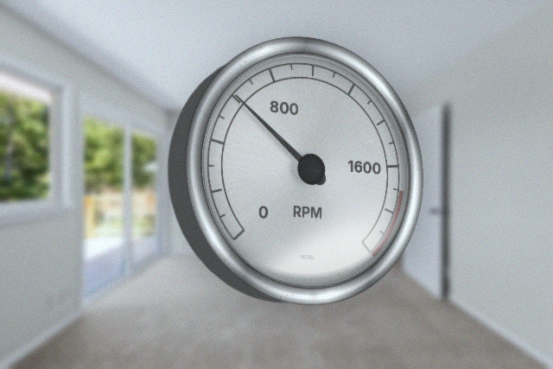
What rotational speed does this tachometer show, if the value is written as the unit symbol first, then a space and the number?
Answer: rpm 600
